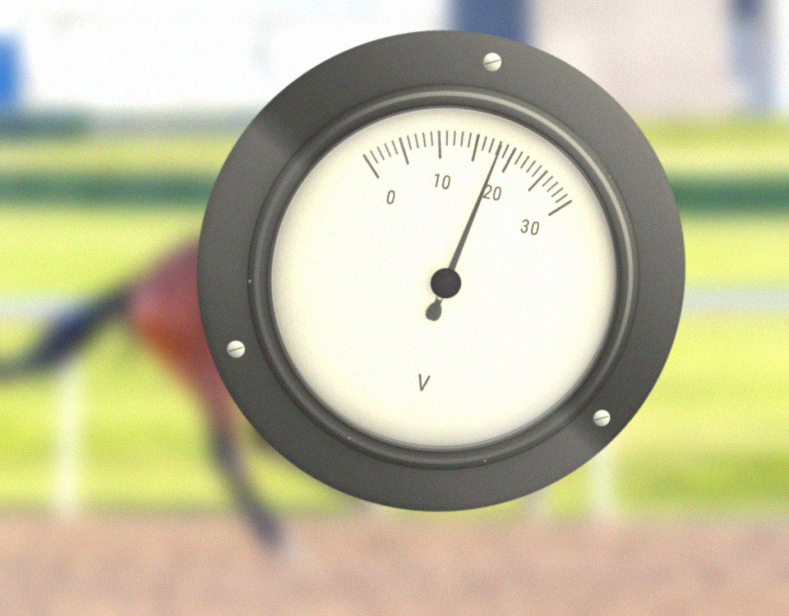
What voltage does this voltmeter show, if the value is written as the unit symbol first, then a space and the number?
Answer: V 18
